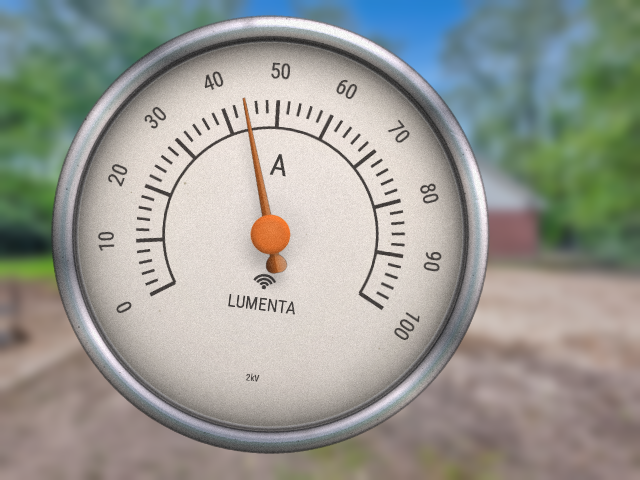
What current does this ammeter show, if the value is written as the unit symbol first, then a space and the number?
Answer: A 44
